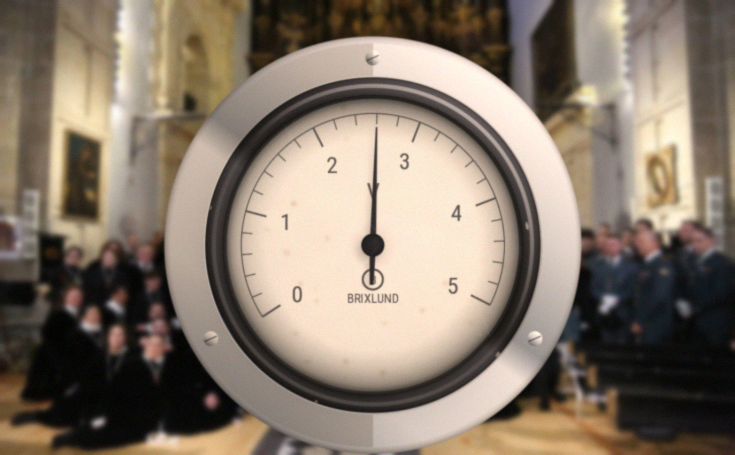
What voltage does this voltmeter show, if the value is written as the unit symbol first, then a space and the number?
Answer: V 2.6
